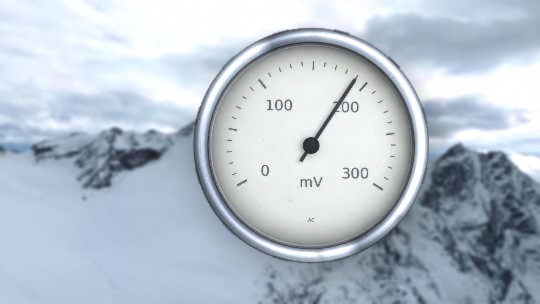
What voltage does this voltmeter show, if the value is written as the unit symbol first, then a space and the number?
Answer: mV 190
